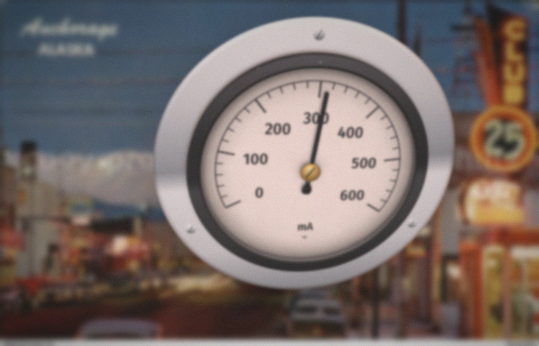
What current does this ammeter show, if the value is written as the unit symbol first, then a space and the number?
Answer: mA 310
